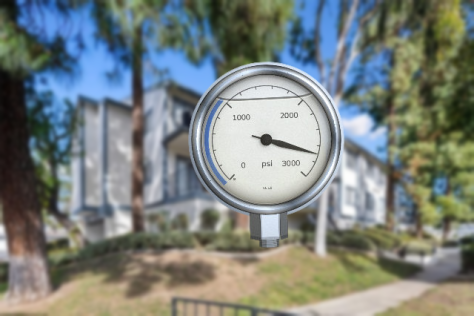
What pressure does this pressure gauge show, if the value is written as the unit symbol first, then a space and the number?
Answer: psi 2700
